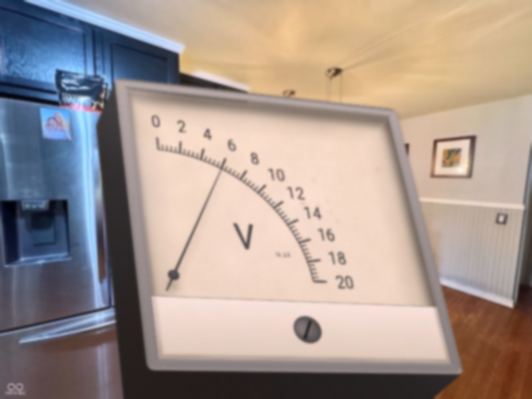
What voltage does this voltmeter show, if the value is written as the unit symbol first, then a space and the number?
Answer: V 6
